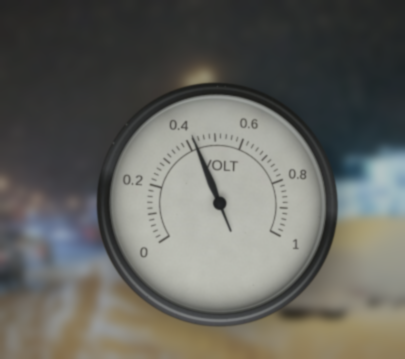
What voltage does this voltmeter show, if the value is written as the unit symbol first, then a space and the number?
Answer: V 0.42
